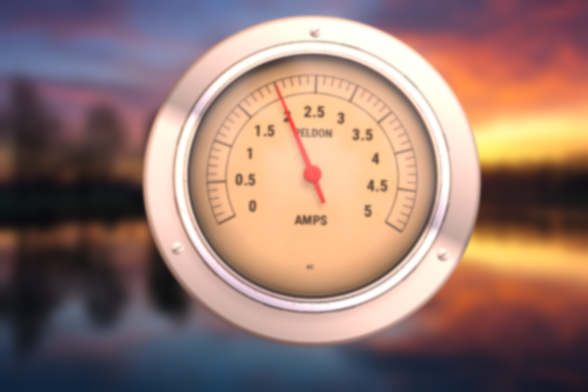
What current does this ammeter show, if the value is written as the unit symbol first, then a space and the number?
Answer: A 2
